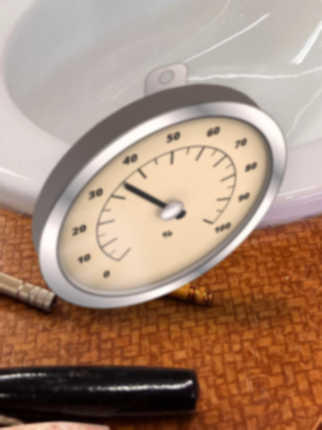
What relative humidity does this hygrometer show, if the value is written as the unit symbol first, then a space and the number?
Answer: % 35
